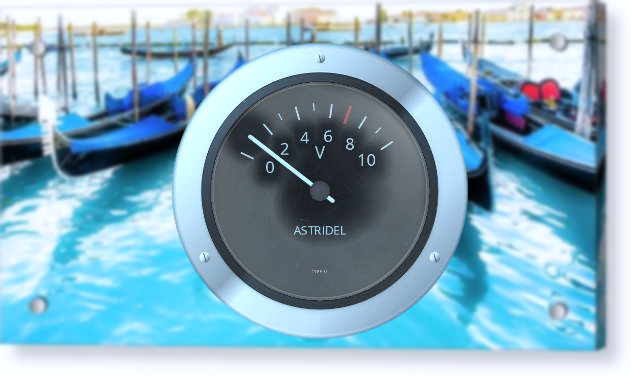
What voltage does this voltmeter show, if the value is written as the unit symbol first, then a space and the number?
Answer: V 1
